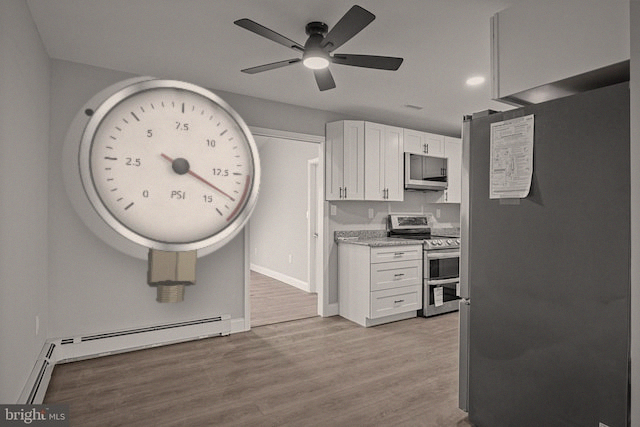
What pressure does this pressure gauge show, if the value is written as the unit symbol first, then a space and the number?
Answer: psi 14
